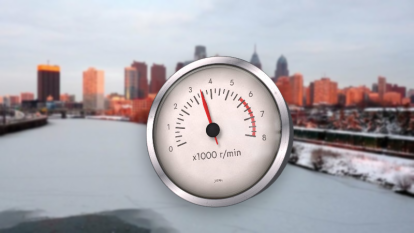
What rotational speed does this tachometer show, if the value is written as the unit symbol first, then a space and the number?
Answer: rpm 3500
